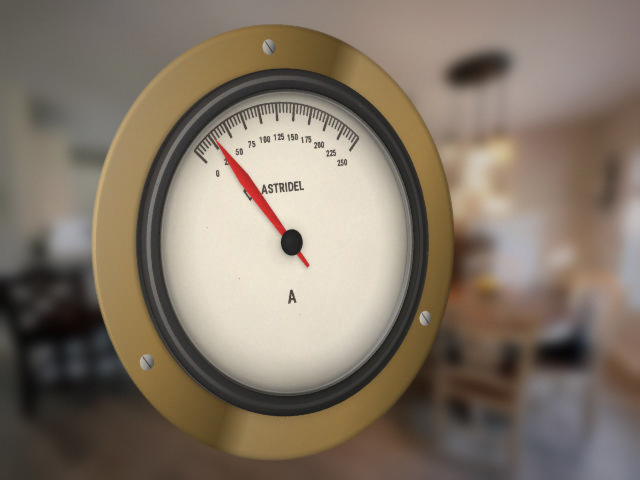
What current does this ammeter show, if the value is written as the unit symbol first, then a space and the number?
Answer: A 25
